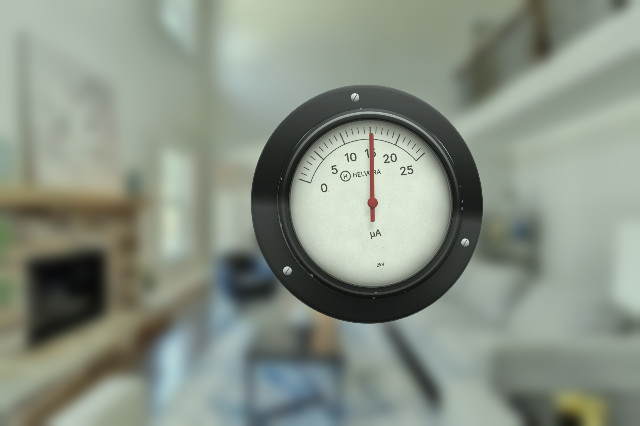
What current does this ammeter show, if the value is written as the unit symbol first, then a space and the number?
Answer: µA 15
